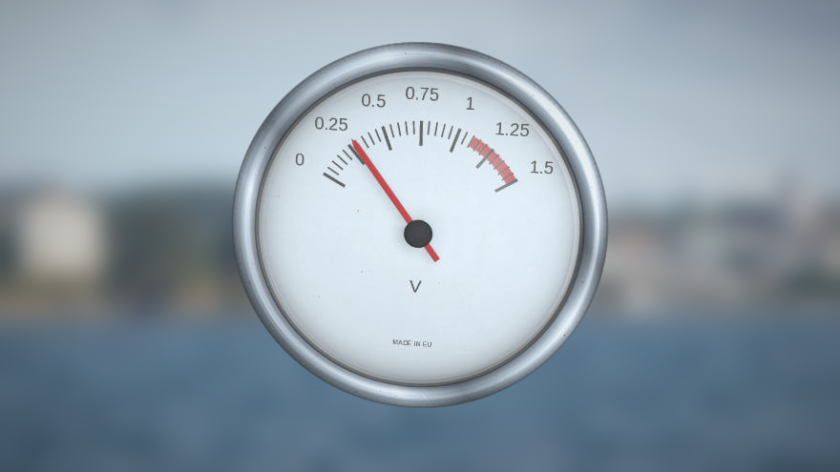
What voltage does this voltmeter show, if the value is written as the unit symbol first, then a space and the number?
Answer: V 0.3
